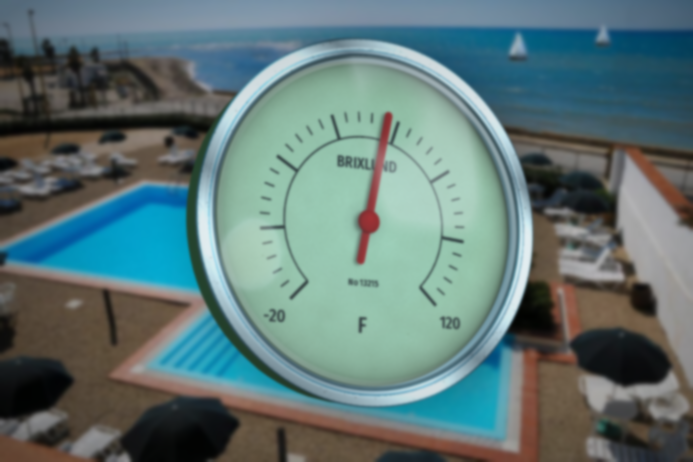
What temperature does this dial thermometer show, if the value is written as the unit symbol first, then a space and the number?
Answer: °F 56
